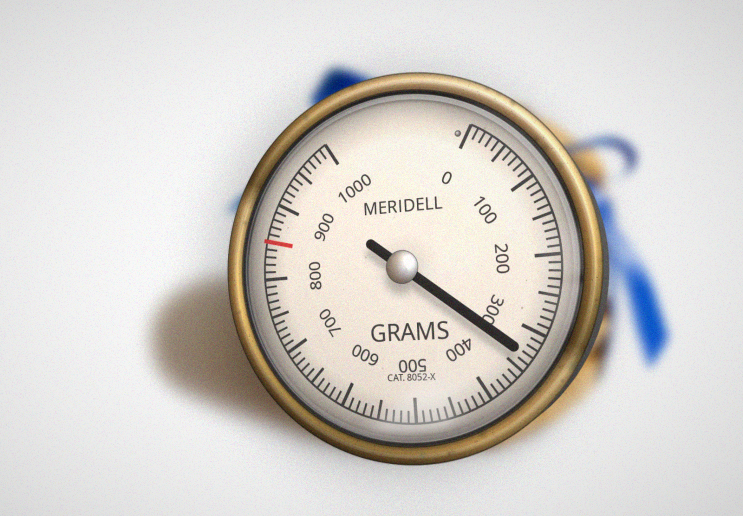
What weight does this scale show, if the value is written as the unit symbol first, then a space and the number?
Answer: g 330
